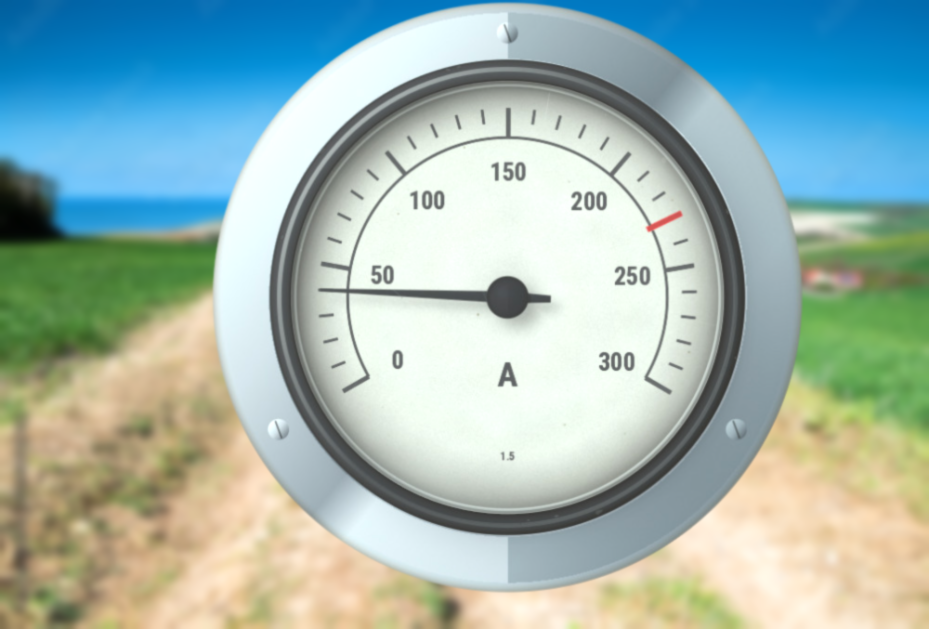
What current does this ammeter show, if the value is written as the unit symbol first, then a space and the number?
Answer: A 40
